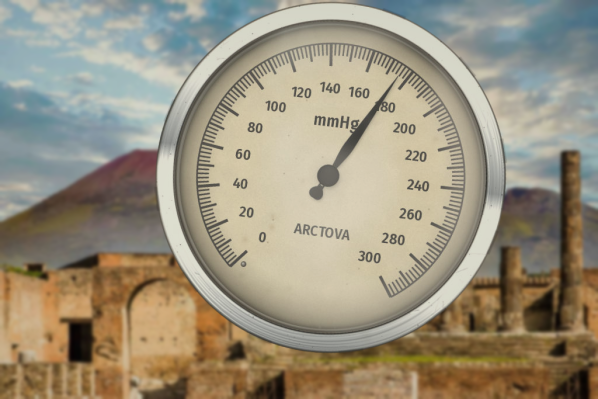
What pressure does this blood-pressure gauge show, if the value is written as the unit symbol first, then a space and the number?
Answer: mmHg 176
